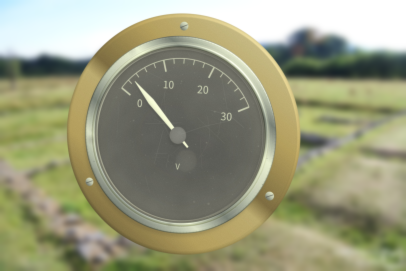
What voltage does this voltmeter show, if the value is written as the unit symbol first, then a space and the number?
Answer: V 3
